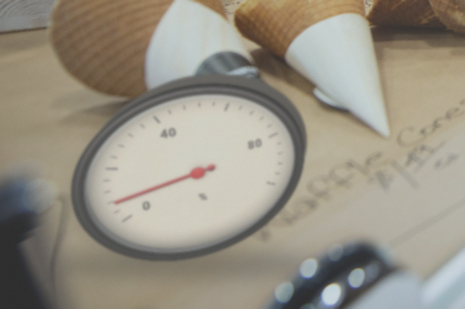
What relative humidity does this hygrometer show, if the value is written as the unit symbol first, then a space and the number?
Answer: % 8
